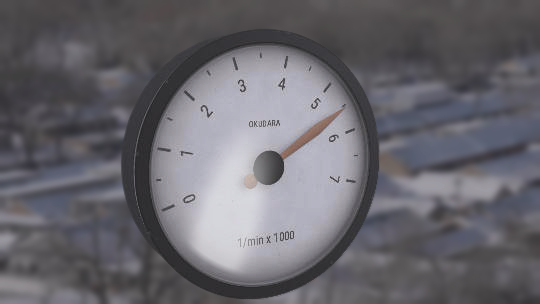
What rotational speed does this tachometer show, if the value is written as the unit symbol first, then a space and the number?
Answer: rpm 5500
